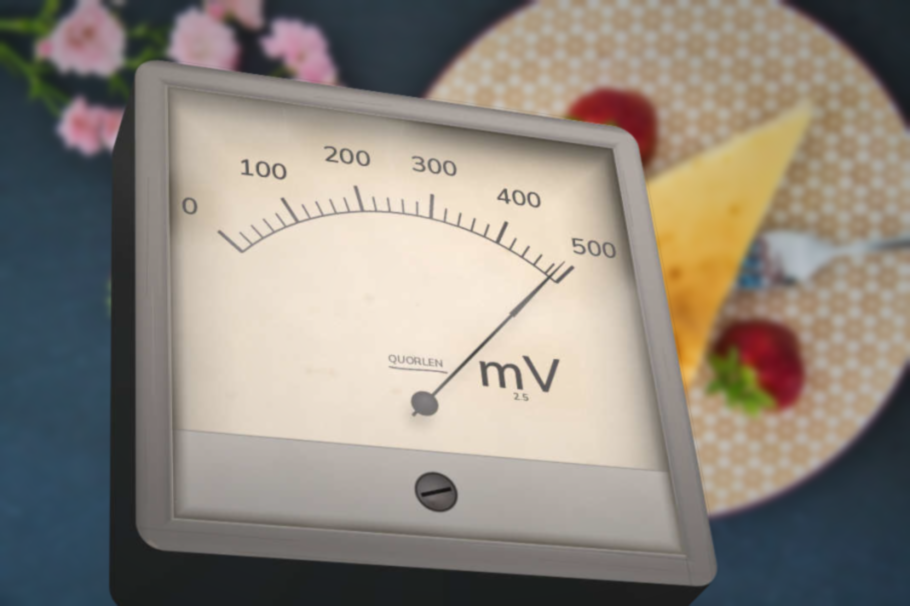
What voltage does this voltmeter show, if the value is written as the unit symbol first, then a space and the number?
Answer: mV 490
